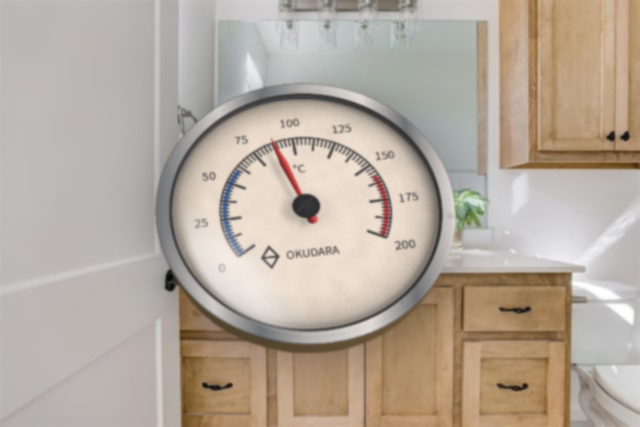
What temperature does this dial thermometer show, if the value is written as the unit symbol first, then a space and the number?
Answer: °C 87.5
